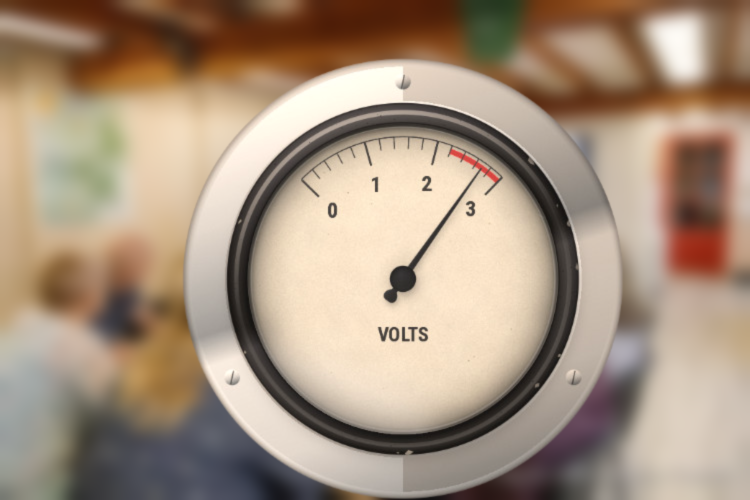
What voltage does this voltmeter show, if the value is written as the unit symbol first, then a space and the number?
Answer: V 2.7
